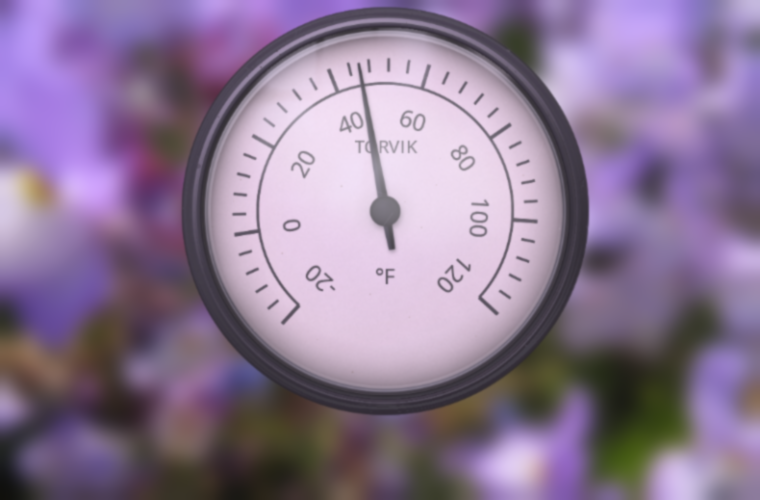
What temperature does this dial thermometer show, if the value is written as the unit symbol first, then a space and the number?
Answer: °F 46
